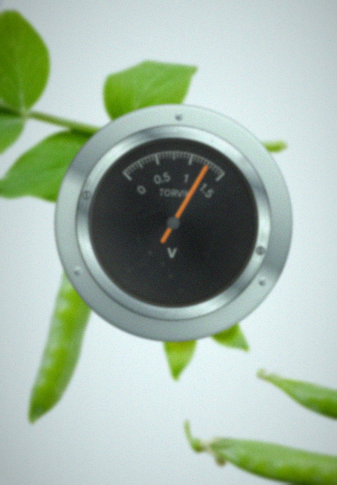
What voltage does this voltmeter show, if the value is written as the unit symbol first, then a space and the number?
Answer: V 1.25
